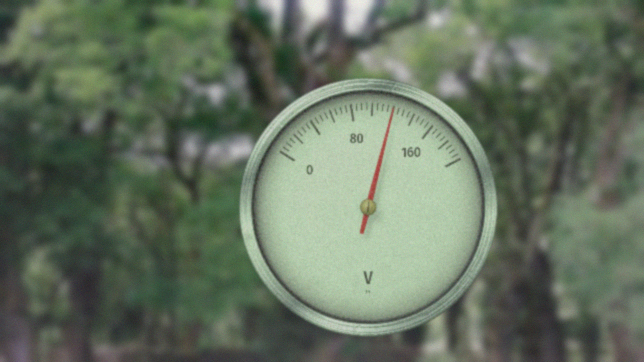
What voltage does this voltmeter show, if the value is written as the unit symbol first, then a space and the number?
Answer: V 120
